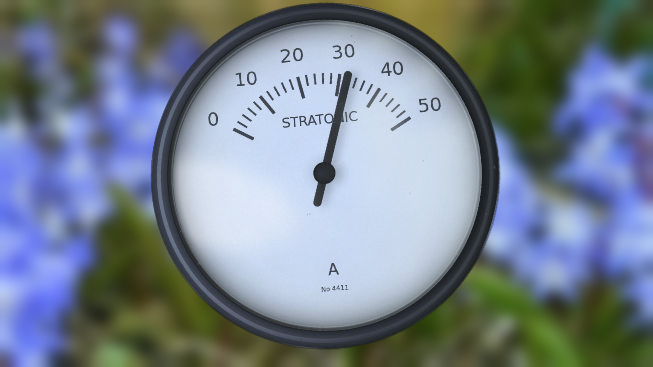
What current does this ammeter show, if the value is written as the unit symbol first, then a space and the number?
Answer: A 32
